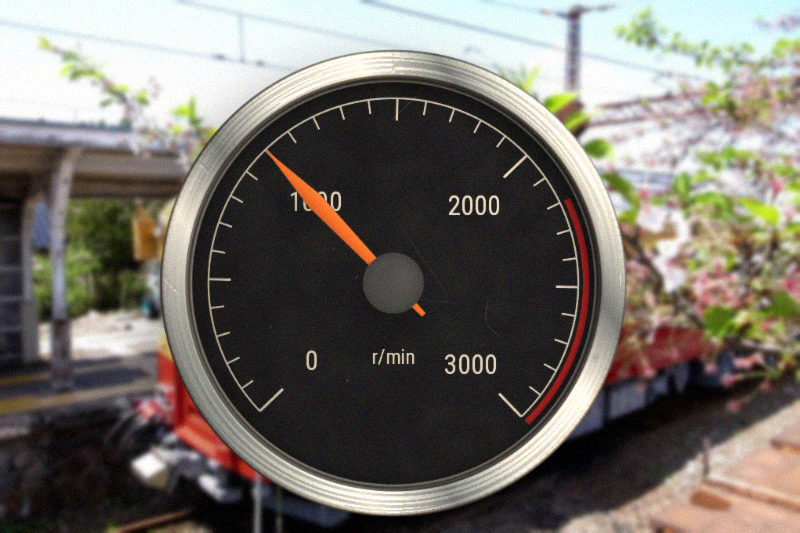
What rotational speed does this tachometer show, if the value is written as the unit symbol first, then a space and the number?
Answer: rpm 1000
